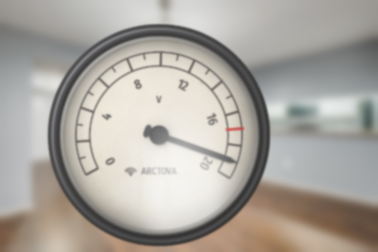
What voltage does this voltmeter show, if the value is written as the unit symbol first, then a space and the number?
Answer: V 19
